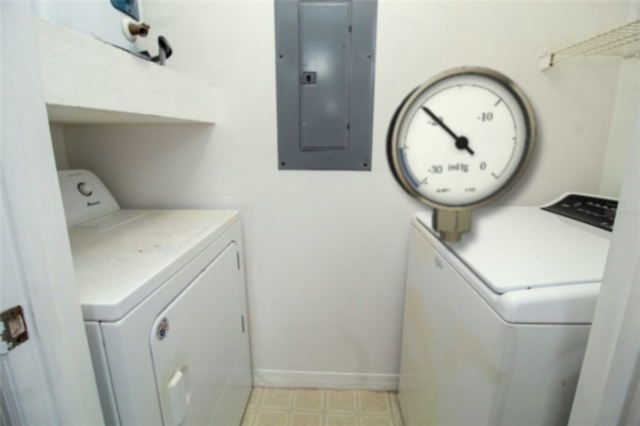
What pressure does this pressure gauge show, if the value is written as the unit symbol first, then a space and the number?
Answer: inHg -20
